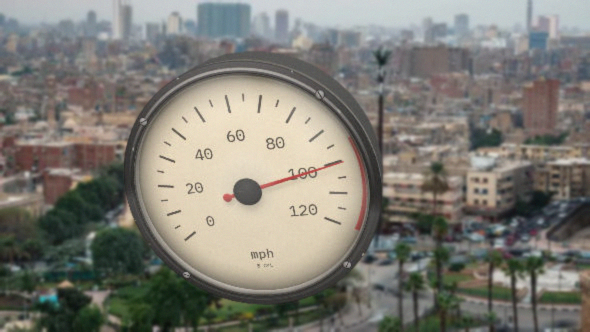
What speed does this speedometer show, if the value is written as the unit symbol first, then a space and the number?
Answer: mph 100
